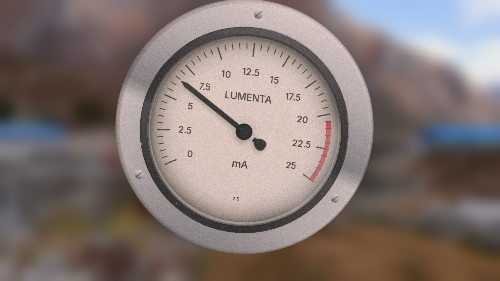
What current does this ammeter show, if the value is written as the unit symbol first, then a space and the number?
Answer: mA 6.5
